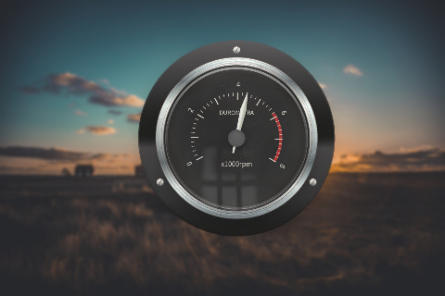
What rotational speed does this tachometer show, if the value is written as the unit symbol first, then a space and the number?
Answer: rpm 4400
